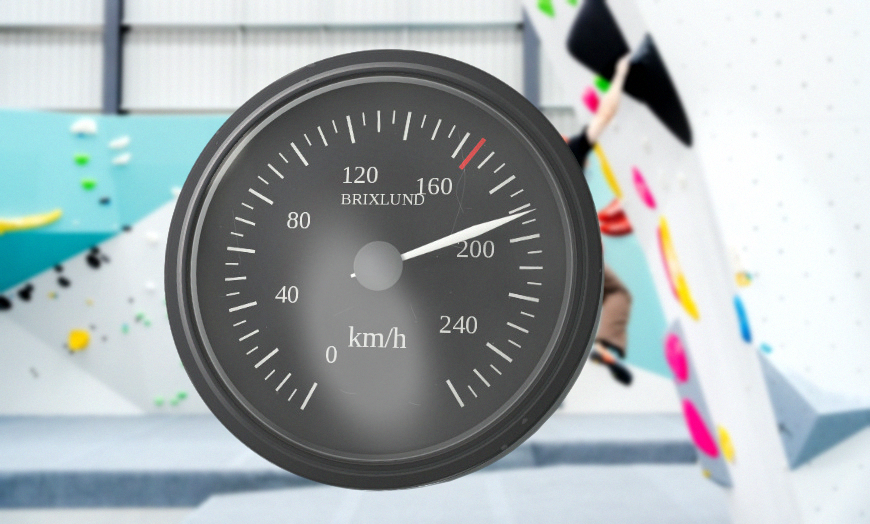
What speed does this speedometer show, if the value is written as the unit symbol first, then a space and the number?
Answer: km/h 192.5
